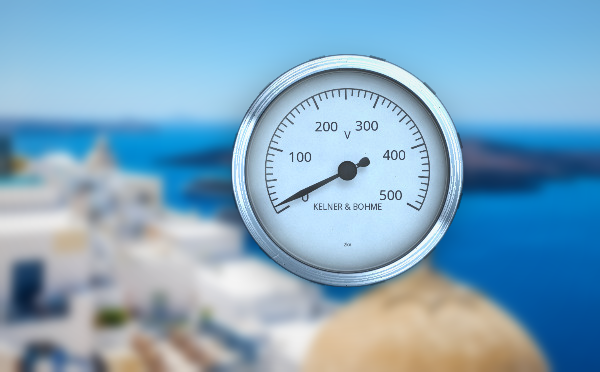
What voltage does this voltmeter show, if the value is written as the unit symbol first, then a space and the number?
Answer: V 10
